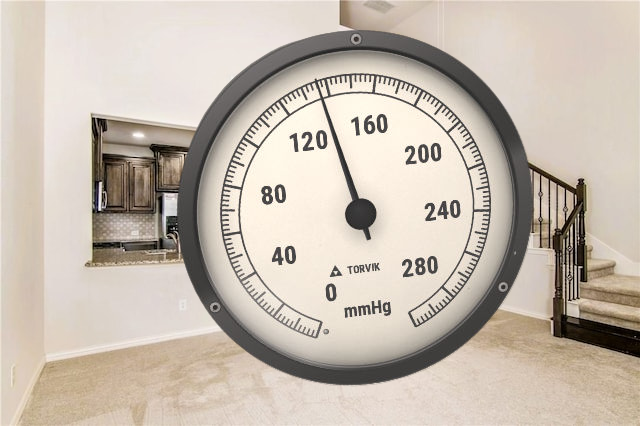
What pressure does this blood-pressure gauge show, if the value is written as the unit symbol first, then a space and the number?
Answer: mmHg 136
